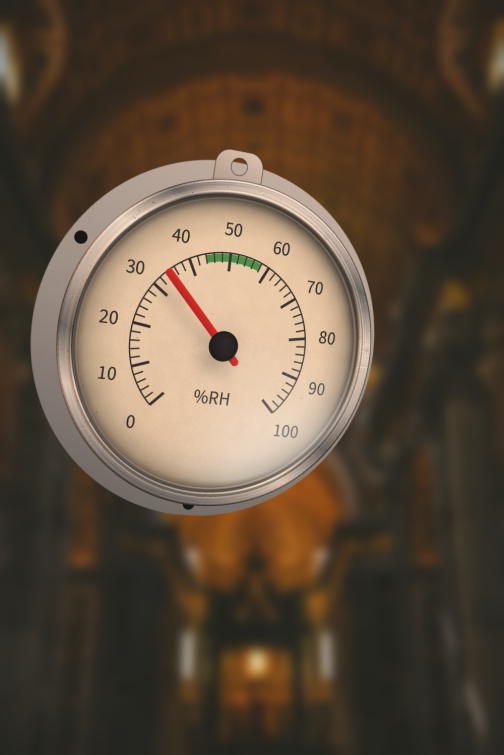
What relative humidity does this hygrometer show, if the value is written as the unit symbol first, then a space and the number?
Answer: % 34
